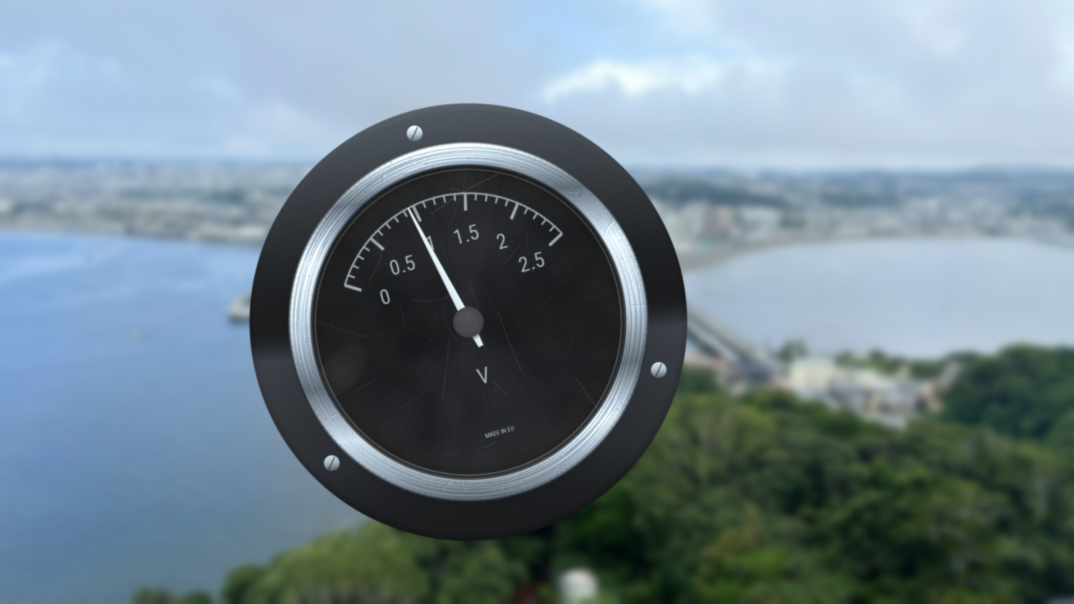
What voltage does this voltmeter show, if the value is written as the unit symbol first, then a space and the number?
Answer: V 0.95
